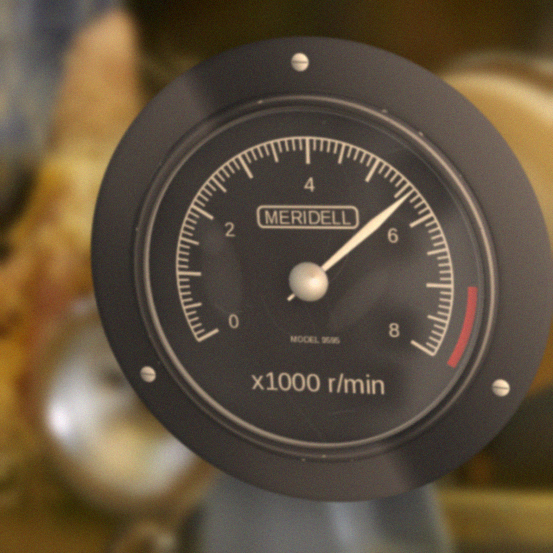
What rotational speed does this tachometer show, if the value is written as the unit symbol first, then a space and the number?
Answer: rpm 5600
